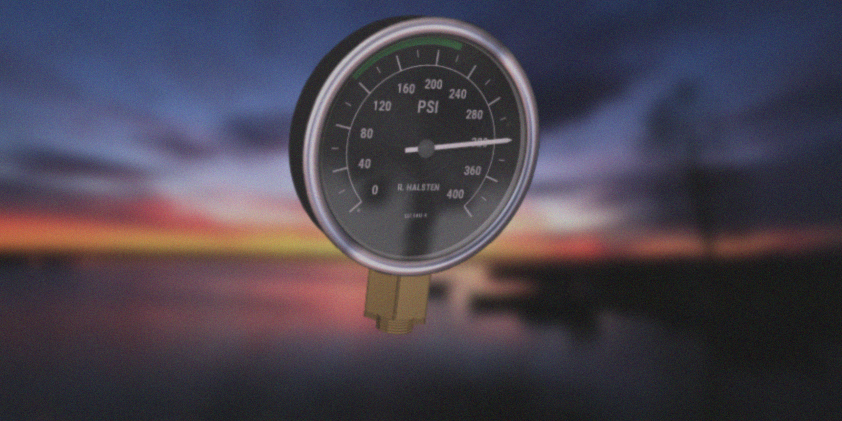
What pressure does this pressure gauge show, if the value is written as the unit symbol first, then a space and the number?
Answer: psi 320
